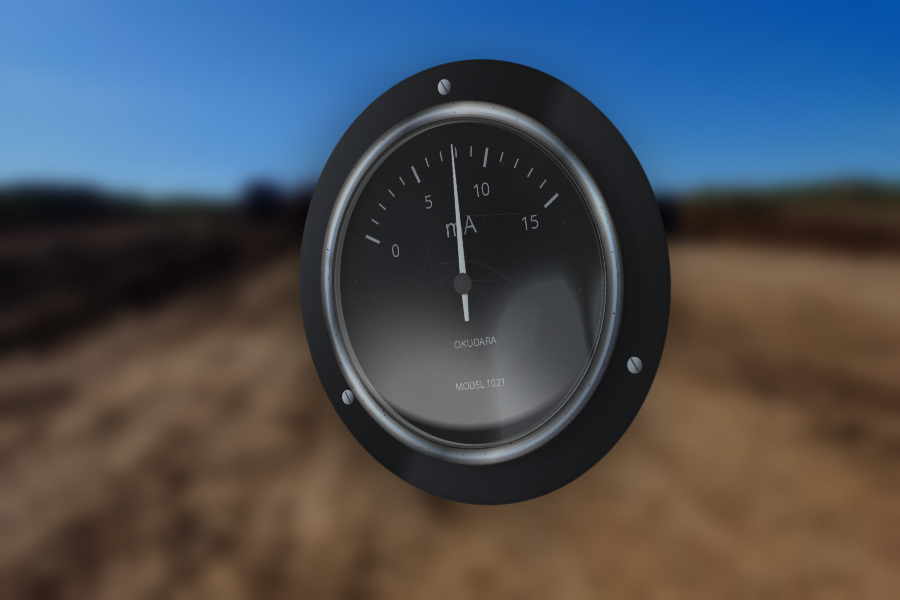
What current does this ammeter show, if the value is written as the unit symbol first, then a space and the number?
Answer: mA 8
